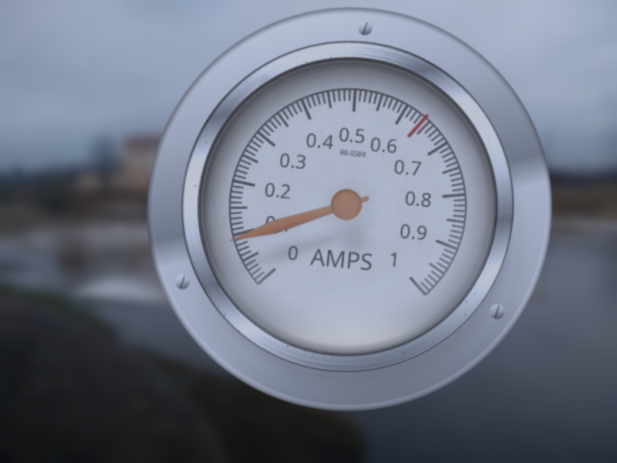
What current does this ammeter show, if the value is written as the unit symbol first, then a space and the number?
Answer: A 0.09
